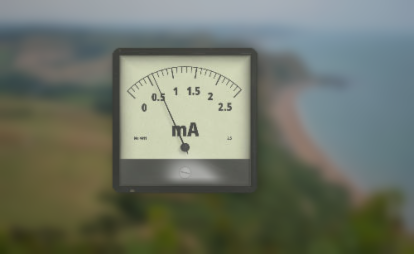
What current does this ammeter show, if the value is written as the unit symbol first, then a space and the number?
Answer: mA 0.6
